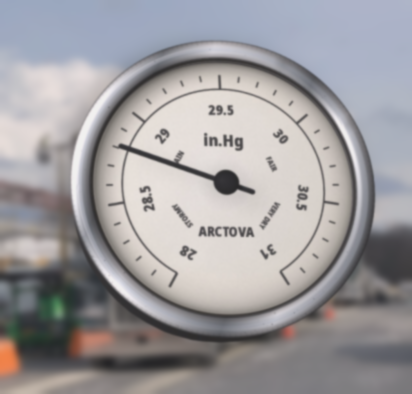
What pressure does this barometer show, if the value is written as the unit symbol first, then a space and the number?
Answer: inHg 28.8
